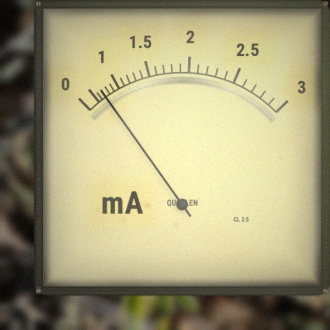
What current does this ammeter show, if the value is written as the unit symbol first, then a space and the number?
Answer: mA 0.7
